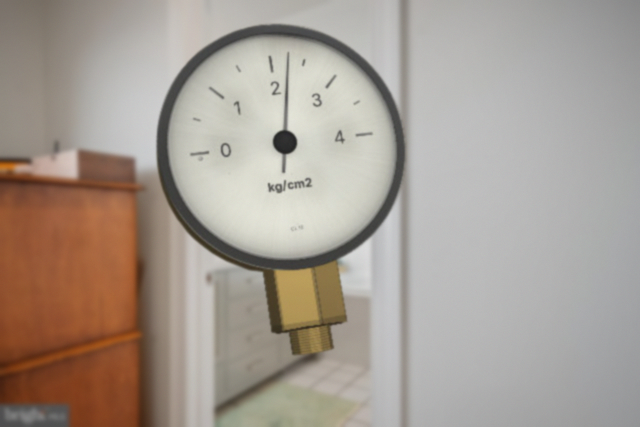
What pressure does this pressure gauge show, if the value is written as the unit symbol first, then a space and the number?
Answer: kg/cm² 2.25
